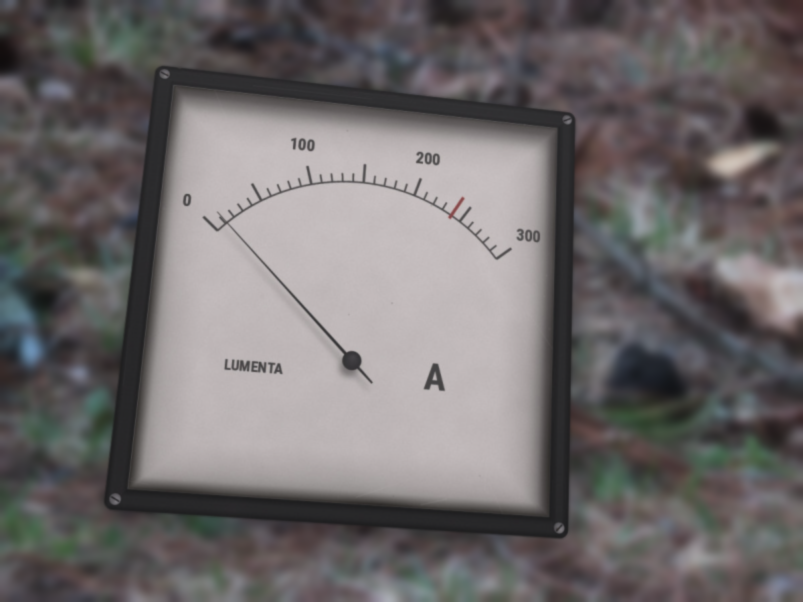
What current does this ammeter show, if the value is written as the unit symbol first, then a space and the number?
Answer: A 10
